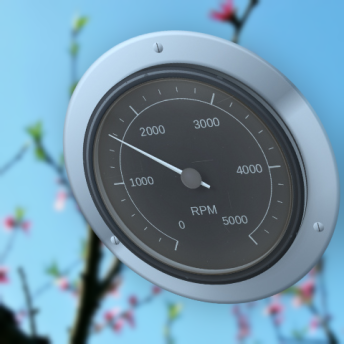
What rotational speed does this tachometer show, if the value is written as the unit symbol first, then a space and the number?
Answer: rpm 1600
